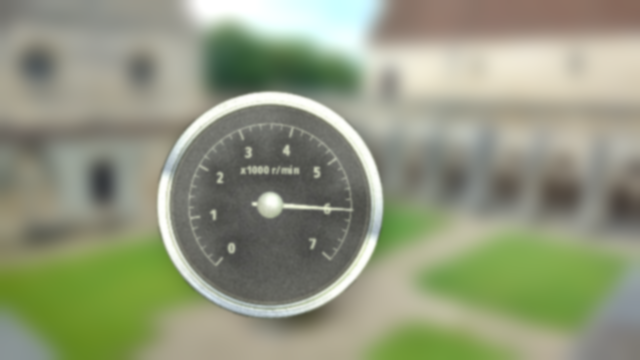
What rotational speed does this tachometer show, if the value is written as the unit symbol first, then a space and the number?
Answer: rpm 6000
